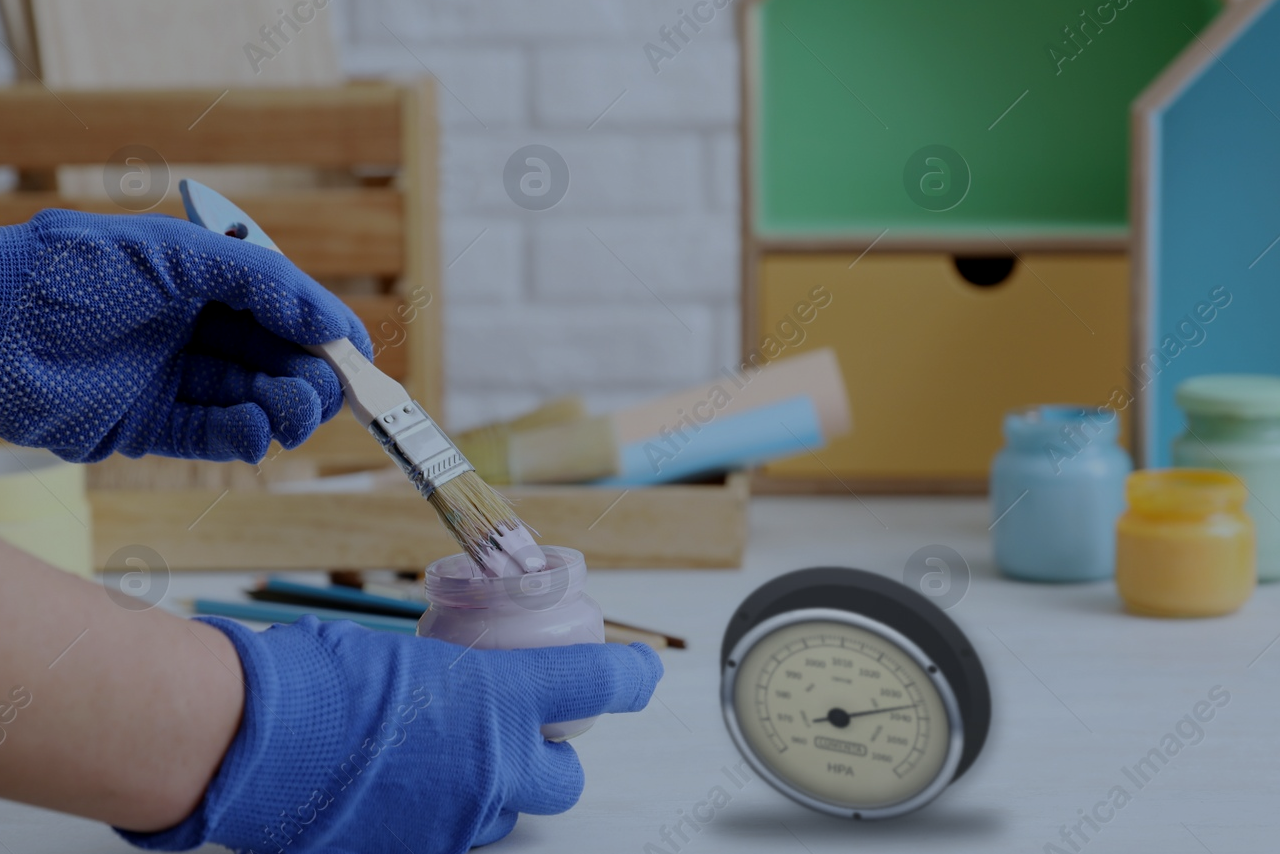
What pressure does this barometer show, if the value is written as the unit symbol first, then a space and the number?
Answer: hPa 1035
